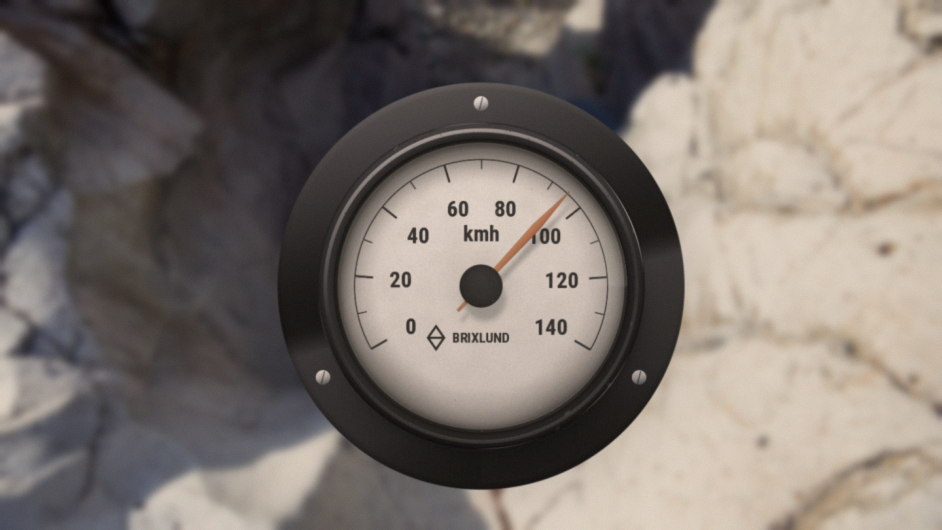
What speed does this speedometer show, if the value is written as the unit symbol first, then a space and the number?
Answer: km/h 95
